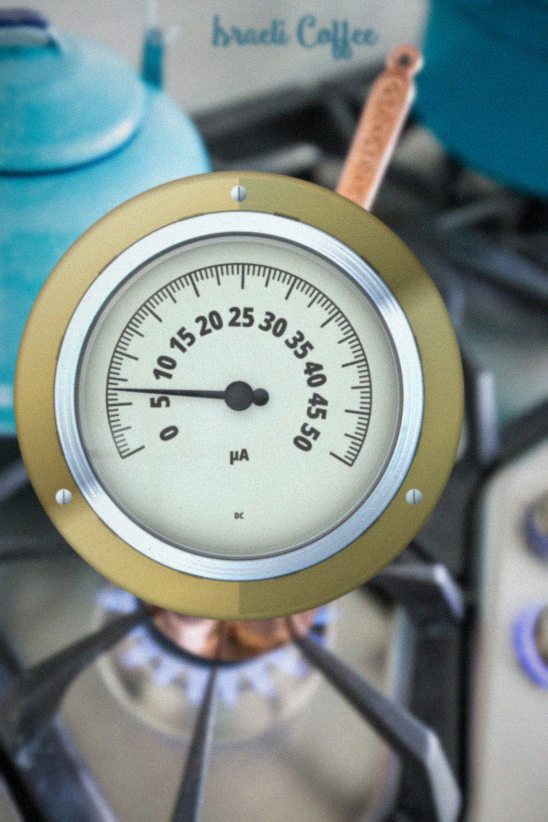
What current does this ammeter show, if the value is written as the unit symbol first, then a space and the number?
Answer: µA 6.5
